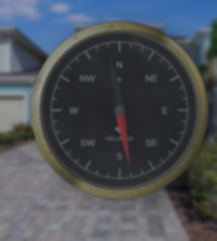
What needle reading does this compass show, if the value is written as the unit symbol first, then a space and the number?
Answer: ° 170
